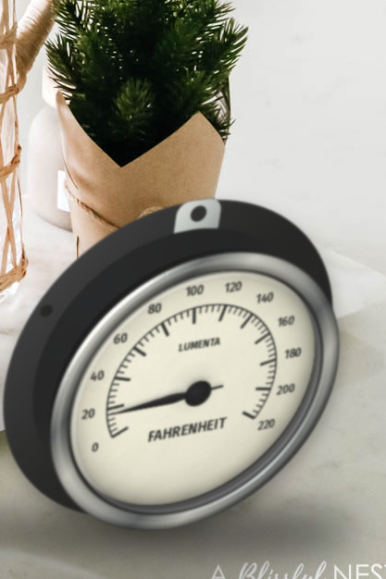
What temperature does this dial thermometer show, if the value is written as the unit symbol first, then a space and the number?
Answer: °F 20
